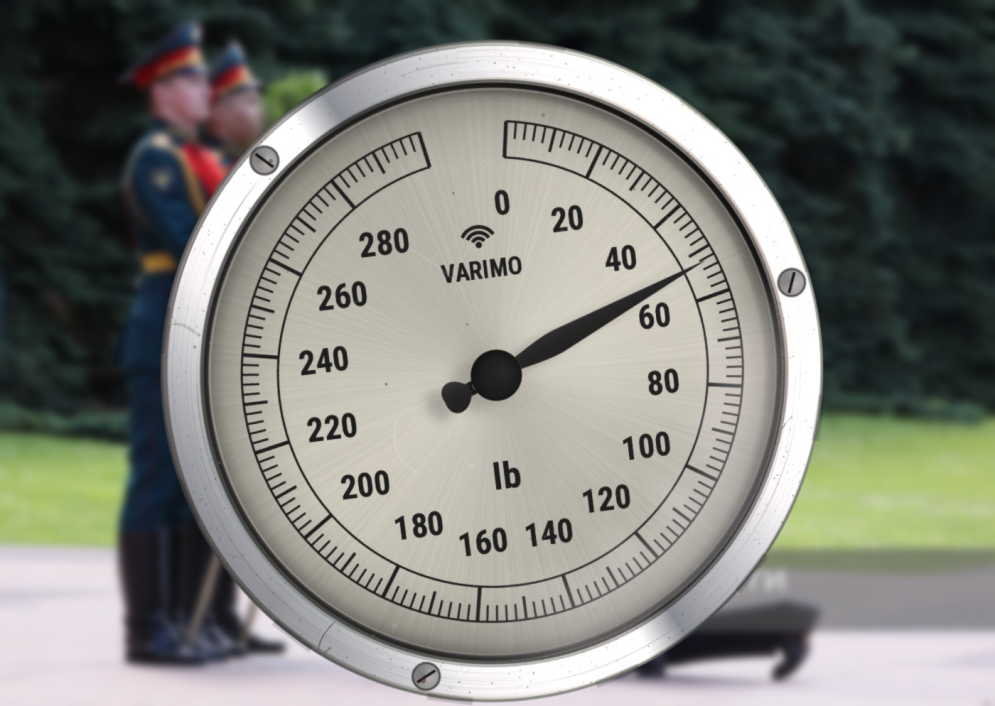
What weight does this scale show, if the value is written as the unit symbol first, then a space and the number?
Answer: lb 52
